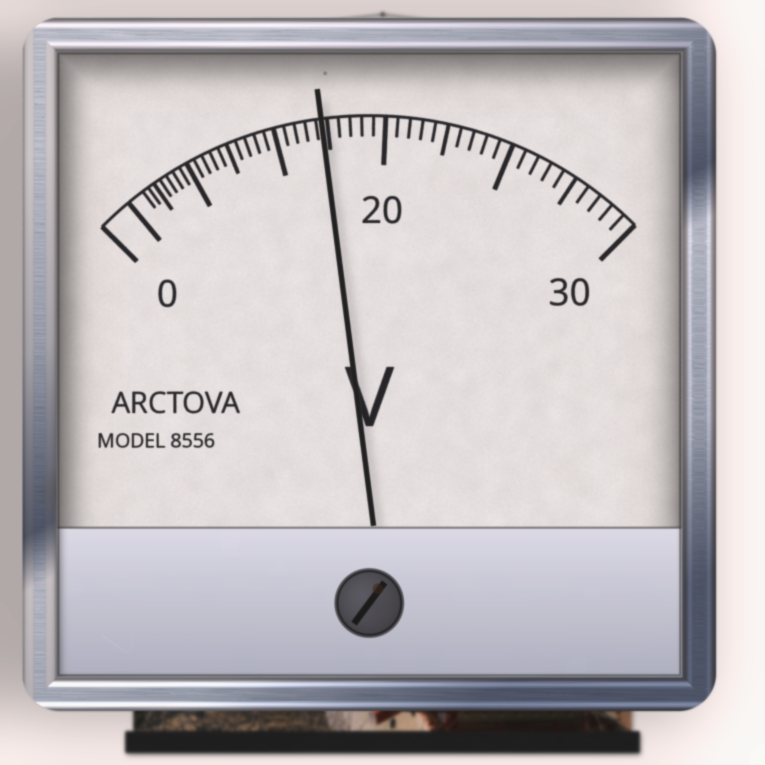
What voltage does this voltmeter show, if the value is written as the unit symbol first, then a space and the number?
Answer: V 17.25
